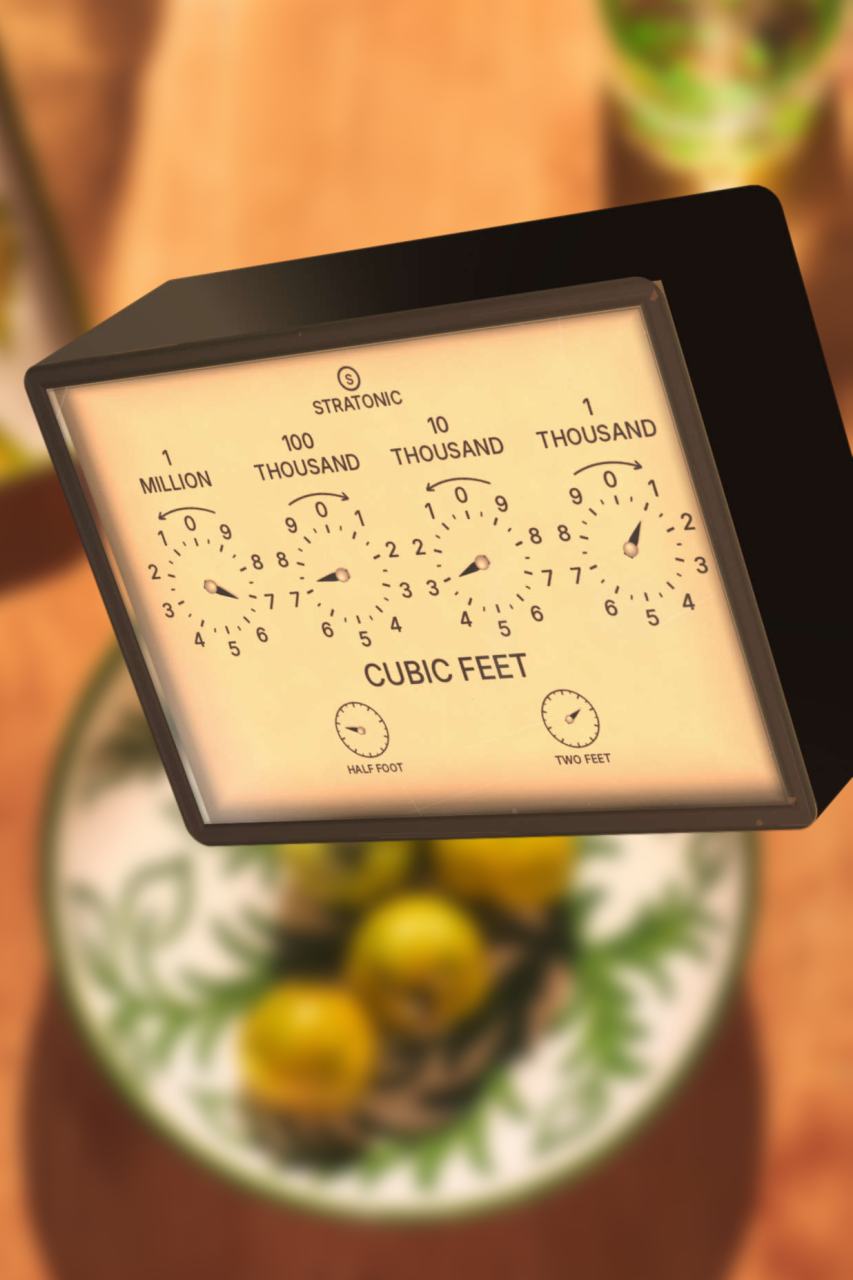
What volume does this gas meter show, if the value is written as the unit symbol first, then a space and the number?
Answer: ft³ 673100
